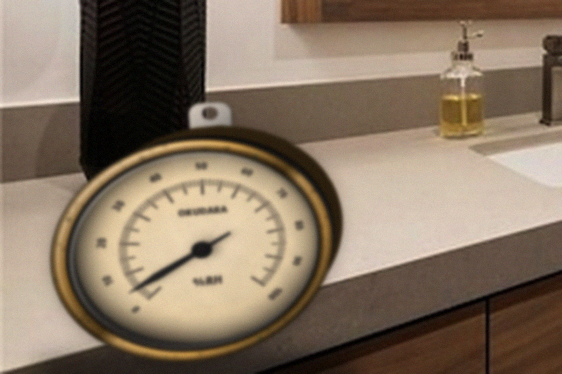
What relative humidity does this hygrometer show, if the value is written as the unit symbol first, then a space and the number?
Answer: % 5
